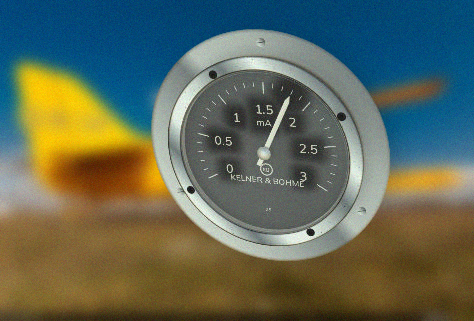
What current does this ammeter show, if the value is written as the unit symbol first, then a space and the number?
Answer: mA 1.8
